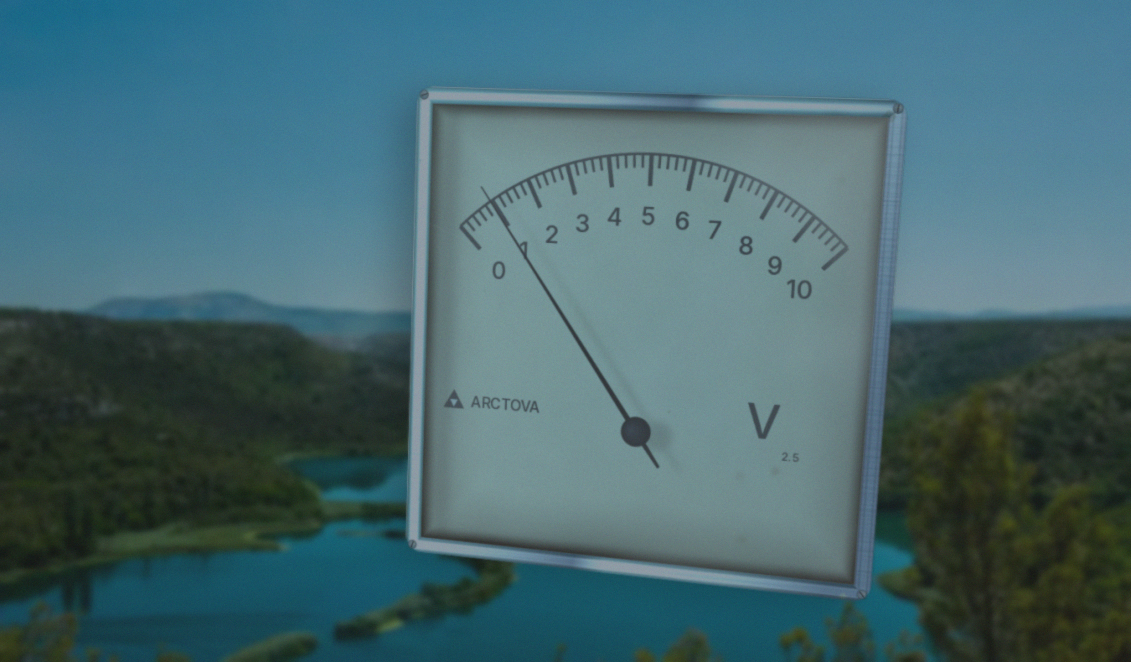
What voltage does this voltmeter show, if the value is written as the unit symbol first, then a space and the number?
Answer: V 1
